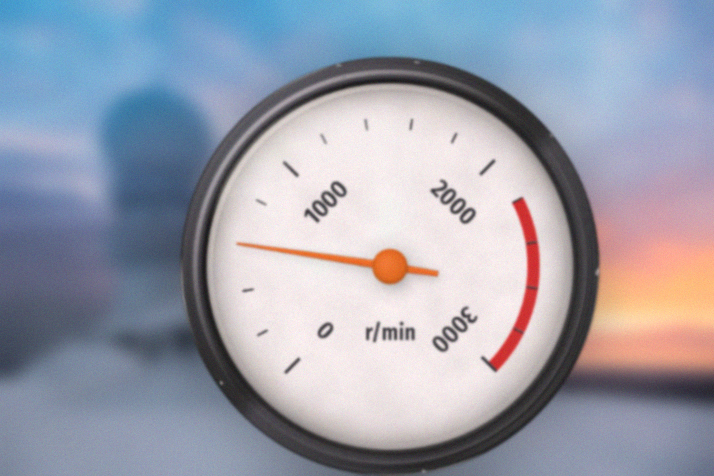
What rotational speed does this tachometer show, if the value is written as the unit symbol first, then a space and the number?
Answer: rpm 600
